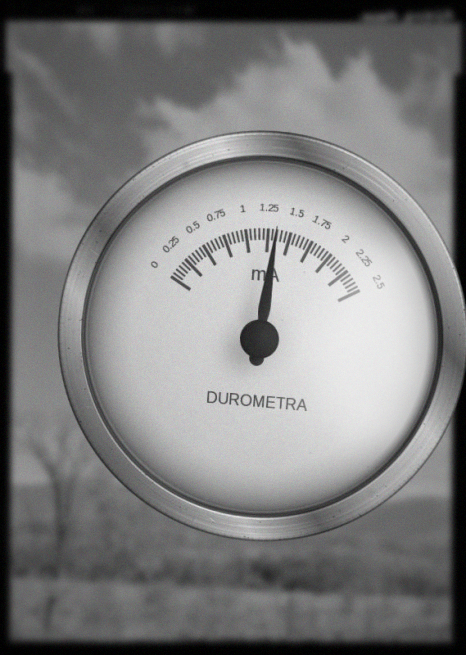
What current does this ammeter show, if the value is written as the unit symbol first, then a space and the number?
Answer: mA 1.35
